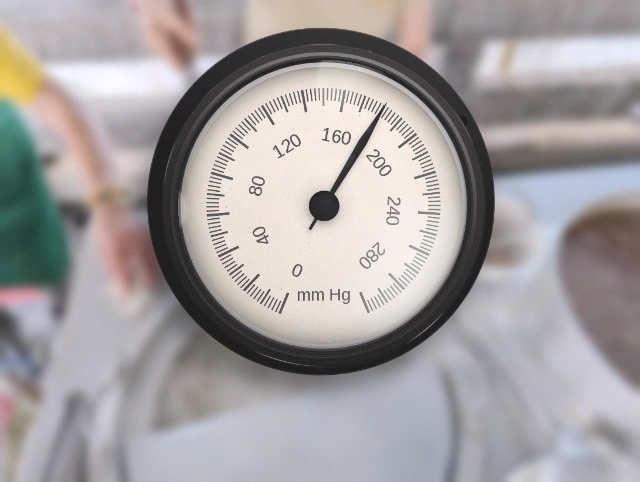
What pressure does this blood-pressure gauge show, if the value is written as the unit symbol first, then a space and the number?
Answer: mmHg 180
